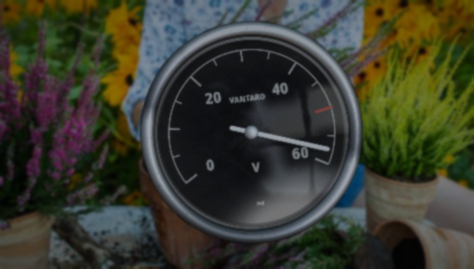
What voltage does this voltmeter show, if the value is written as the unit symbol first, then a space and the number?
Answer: V 57.5
